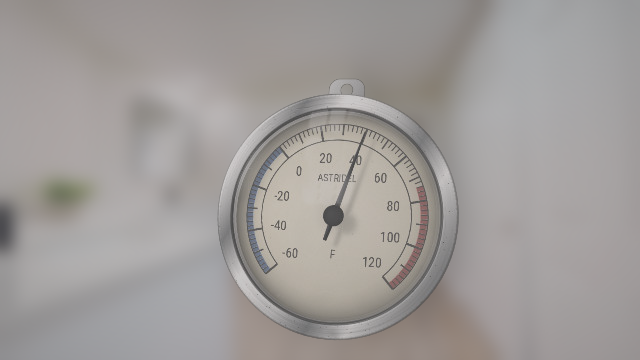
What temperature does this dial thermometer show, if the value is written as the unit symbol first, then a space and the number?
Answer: °F 40
